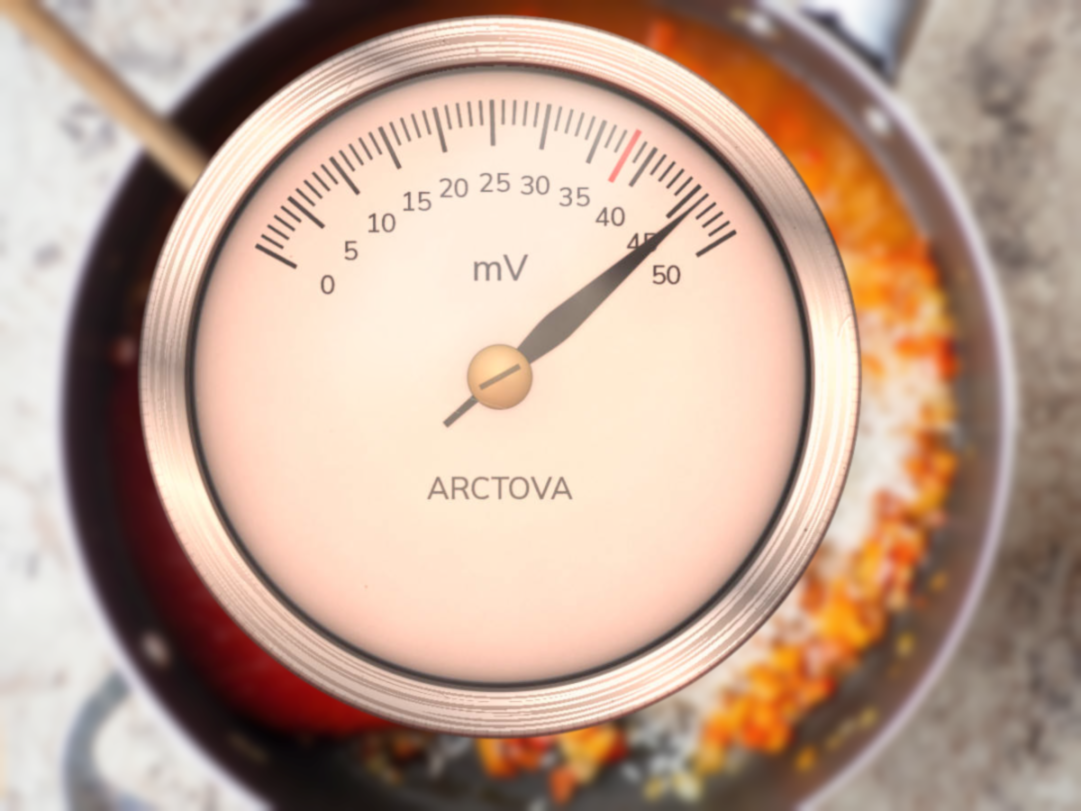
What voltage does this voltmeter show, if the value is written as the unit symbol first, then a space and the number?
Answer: mV 46
